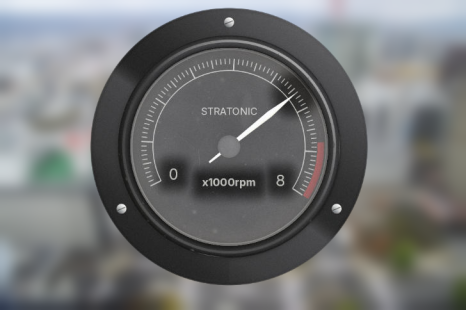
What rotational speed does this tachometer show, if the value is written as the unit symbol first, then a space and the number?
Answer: rpm 5600
